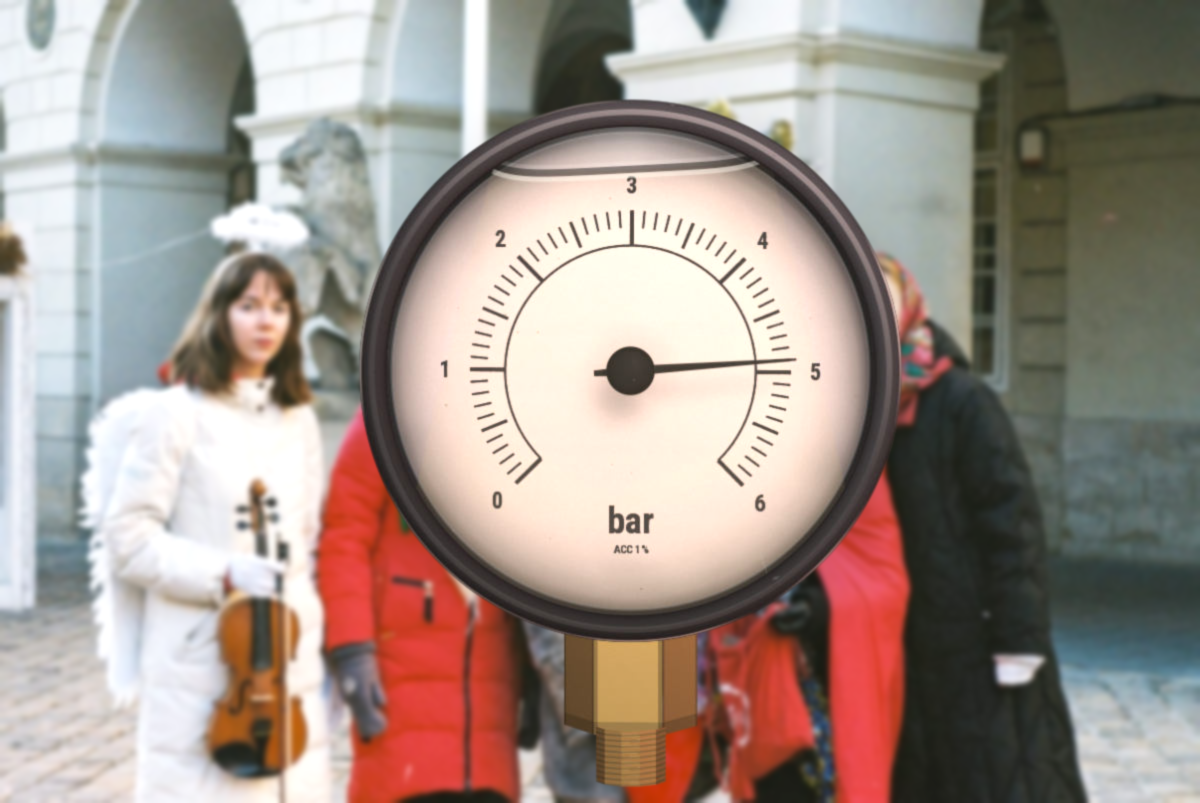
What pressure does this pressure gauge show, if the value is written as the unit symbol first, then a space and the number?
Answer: bar 4.9
